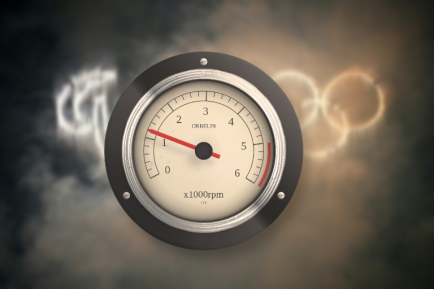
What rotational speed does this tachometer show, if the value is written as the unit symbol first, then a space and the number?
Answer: rpm 1200
